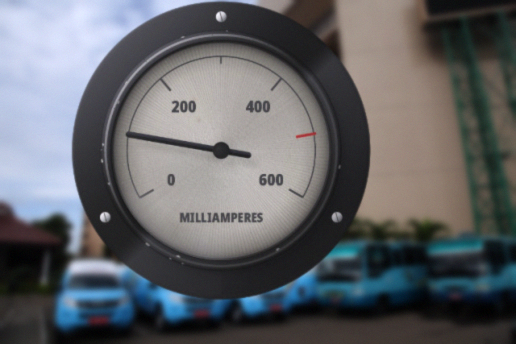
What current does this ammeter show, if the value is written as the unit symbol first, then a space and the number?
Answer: mA 100
